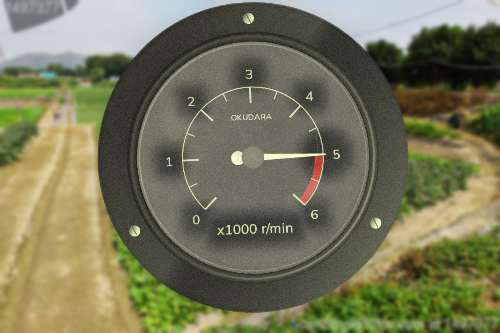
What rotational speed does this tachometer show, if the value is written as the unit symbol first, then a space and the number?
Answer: rpm 5000
